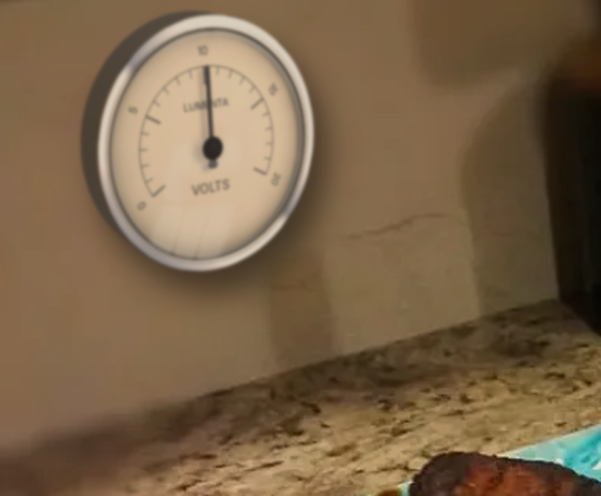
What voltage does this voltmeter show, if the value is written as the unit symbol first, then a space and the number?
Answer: V 10
